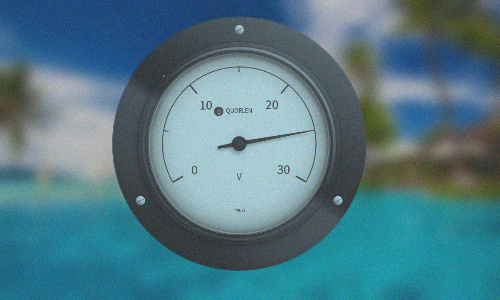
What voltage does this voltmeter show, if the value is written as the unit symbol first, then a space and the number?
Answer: V 25
